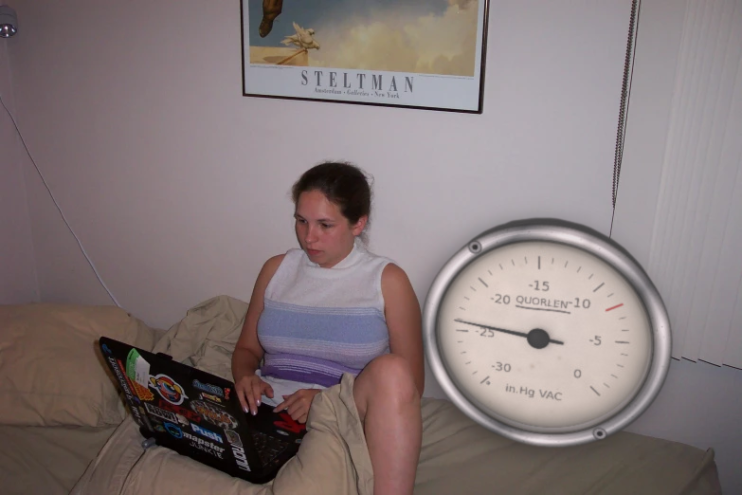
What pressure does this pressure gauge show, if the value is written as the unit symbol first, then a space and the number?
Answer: inHg -24
